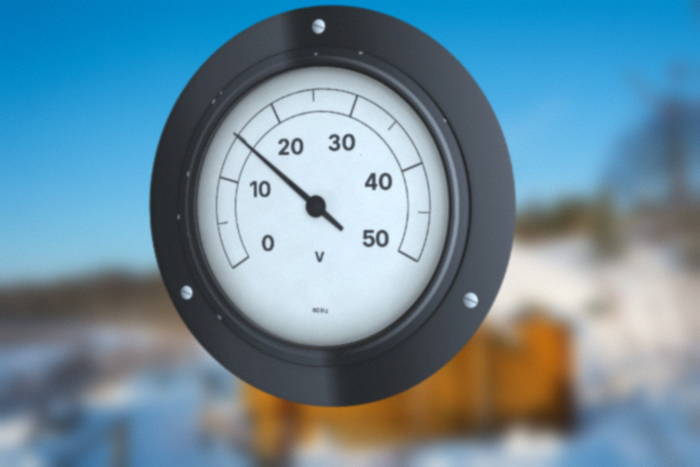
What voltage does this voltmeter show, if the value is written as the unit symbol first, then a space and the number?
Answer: V 15
